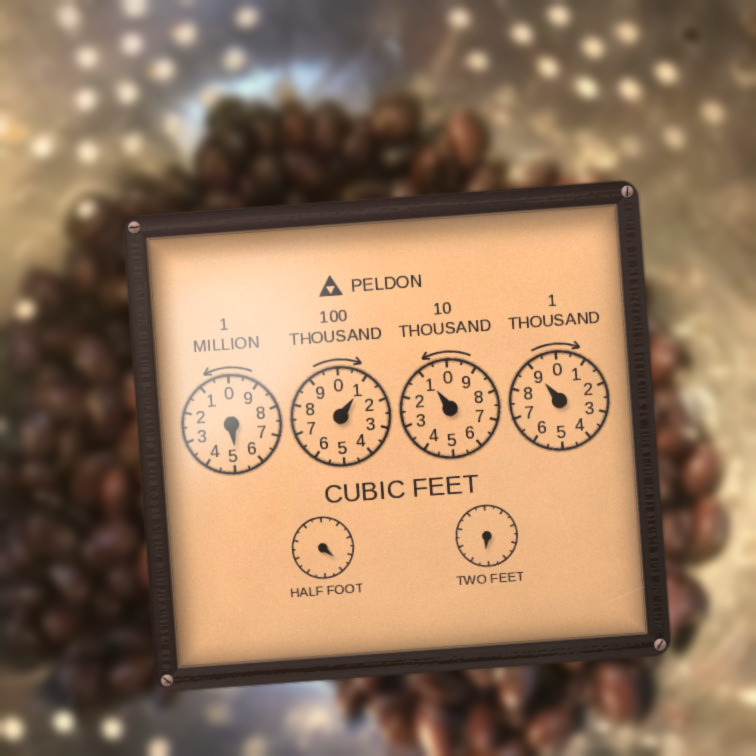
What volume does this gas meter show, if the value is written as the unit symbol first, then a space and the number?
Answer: ft³ 510900
